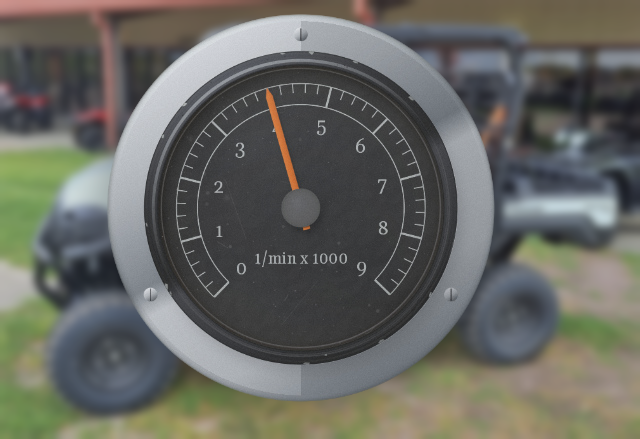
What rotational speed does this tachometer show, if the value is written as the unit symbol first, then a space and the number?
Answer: rpm 4000
